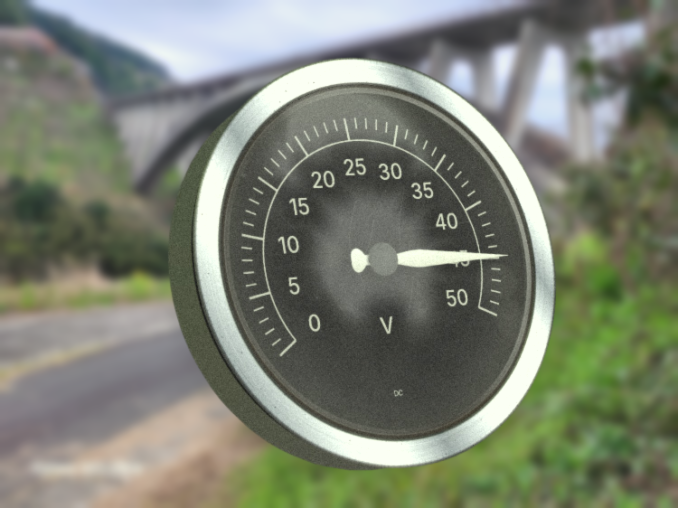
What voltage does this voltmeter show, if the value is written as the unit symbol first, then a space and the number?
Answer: V 45
